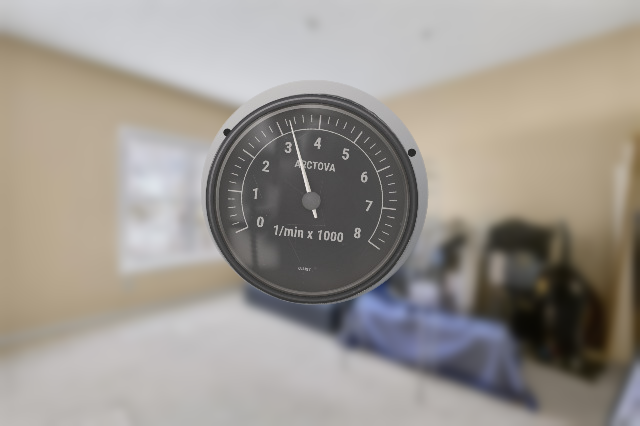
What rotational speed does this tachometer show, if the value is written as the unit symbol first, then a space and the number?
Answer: rpm 3300
